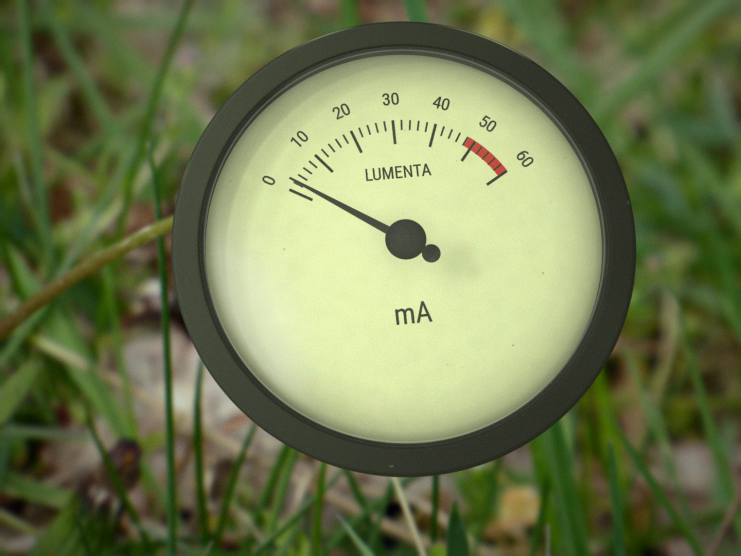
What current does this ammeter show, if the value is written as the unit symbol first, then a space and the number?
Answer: mA 2
